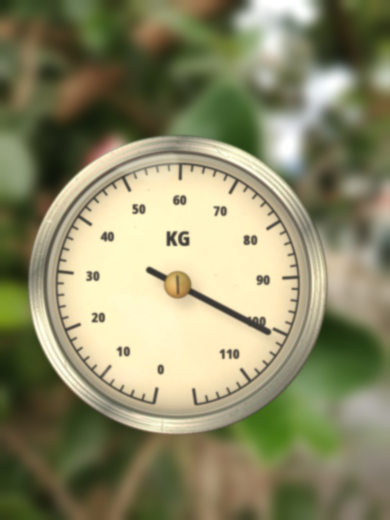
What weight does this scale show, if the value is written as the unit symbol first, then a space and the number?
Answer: kg 101
